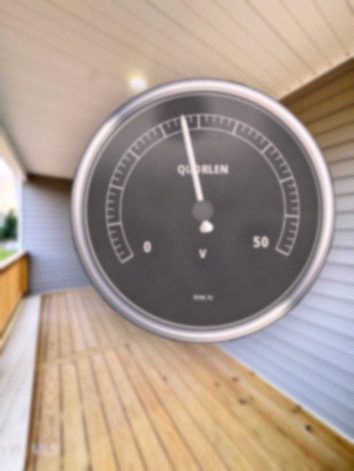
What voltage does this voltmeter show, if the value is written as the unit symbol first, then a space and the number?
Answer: V 23
